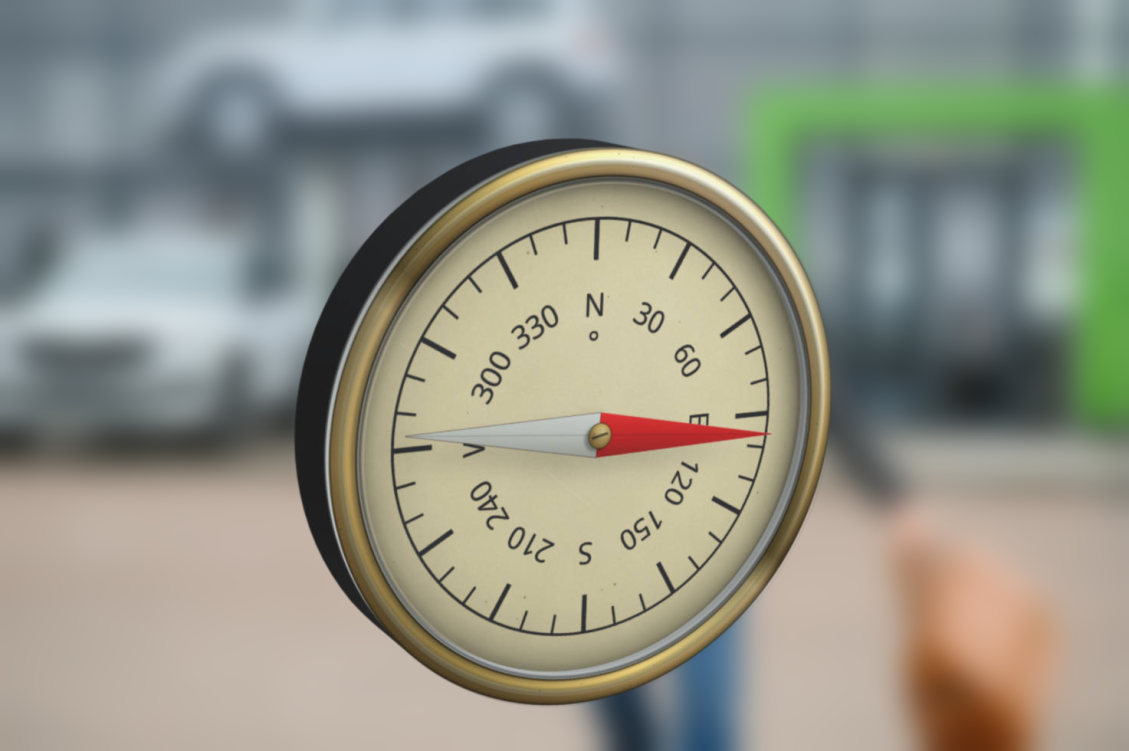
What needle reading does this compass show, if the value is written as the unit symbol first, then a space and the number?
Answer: ° 95
